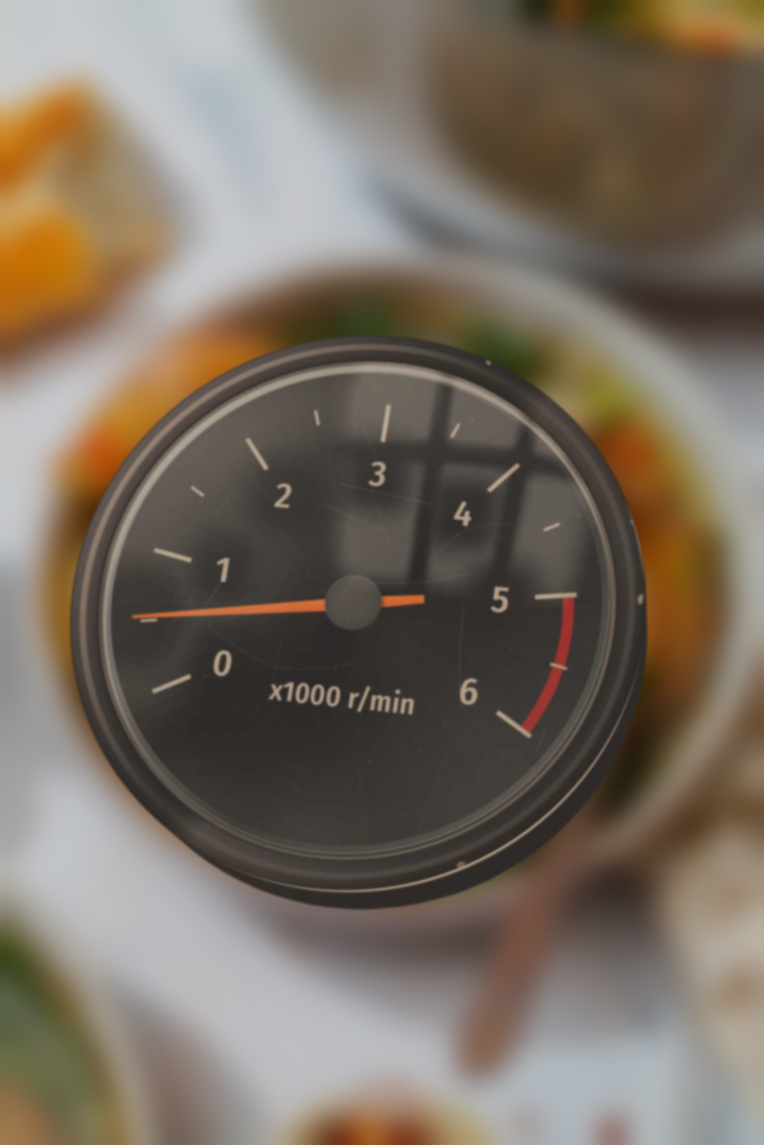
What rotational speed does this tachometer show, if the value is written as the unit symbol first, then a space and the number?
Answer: rpm 500
